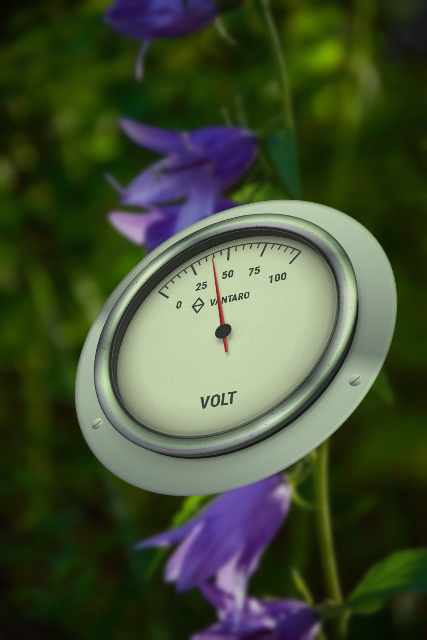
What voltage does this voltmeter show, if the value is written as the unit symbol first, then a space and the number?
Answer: V 40
